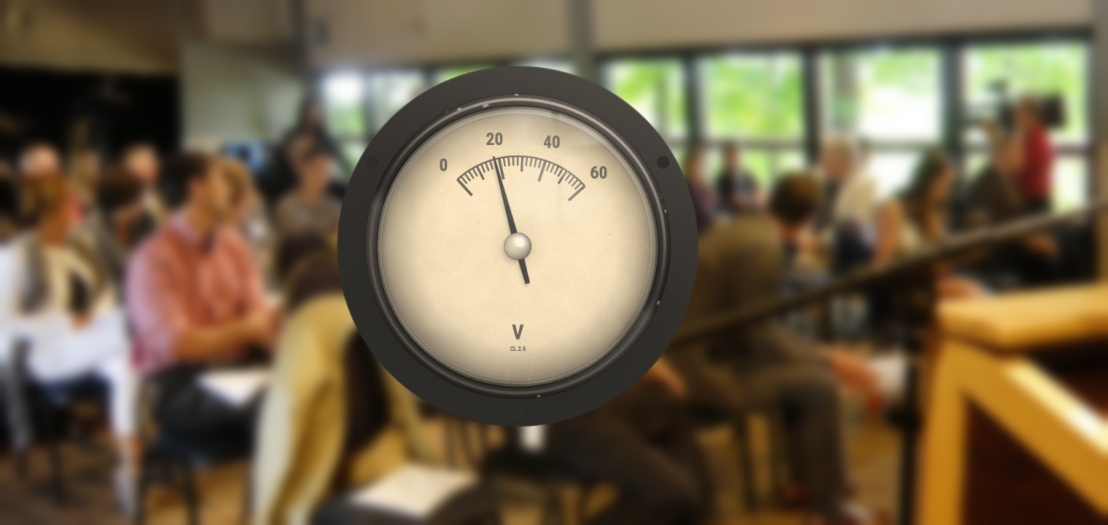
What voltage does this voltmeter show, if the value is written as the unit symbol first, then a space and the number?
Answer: V 18
